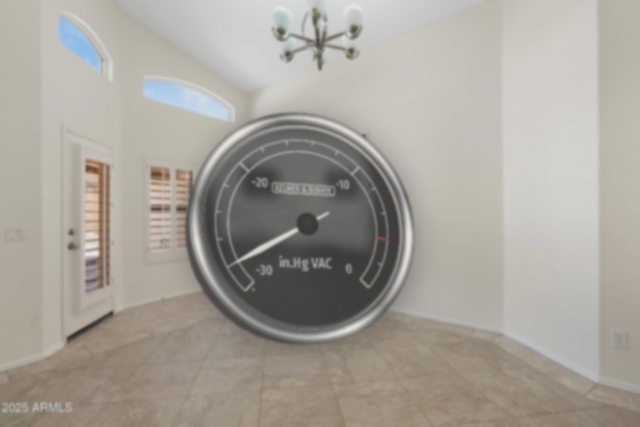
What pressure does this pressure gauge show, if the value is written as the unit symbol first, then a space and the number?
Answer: inHg -28
